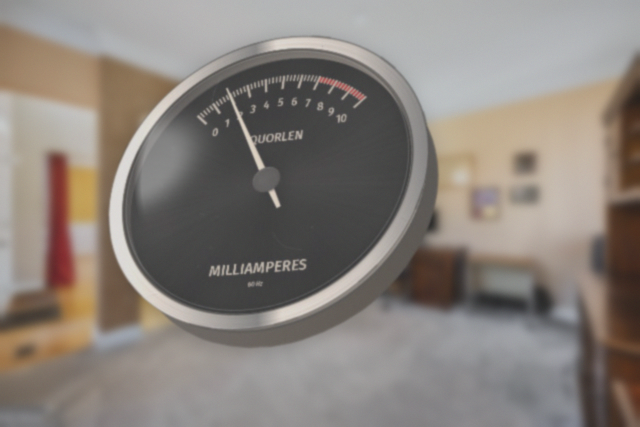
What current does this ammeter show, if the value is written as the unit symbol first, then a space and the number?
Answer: mA 2
